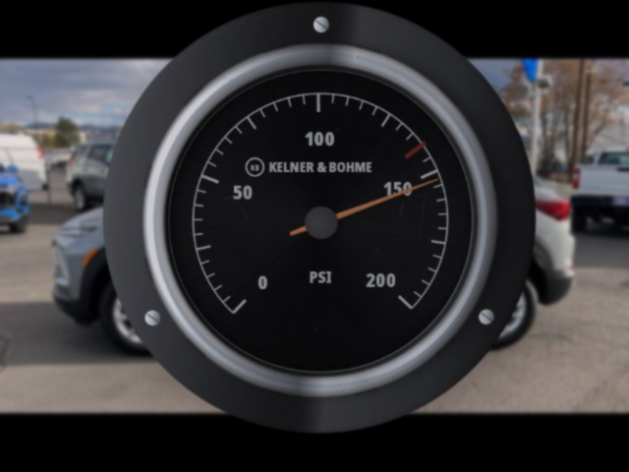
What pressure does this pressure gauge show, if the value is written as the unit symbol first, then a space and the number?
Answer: psi 152.5
